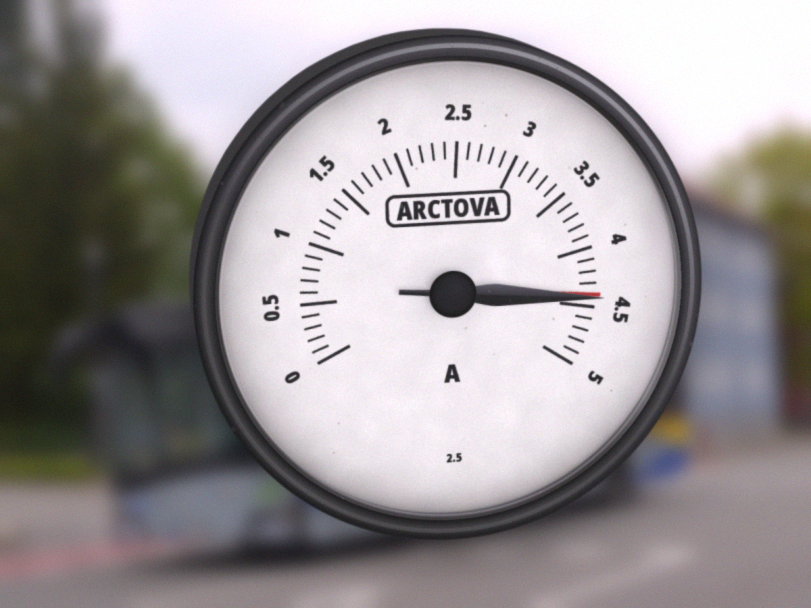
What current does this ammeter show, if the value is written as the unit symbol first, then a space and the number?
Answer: A 4.4
